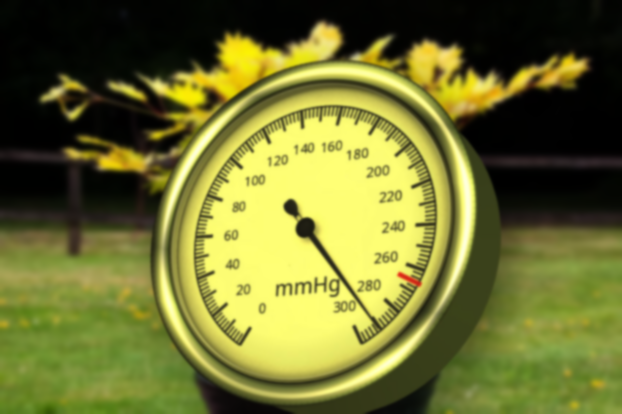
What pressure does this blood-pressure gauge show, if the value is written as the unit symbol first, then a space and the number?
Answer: mmHg 290
